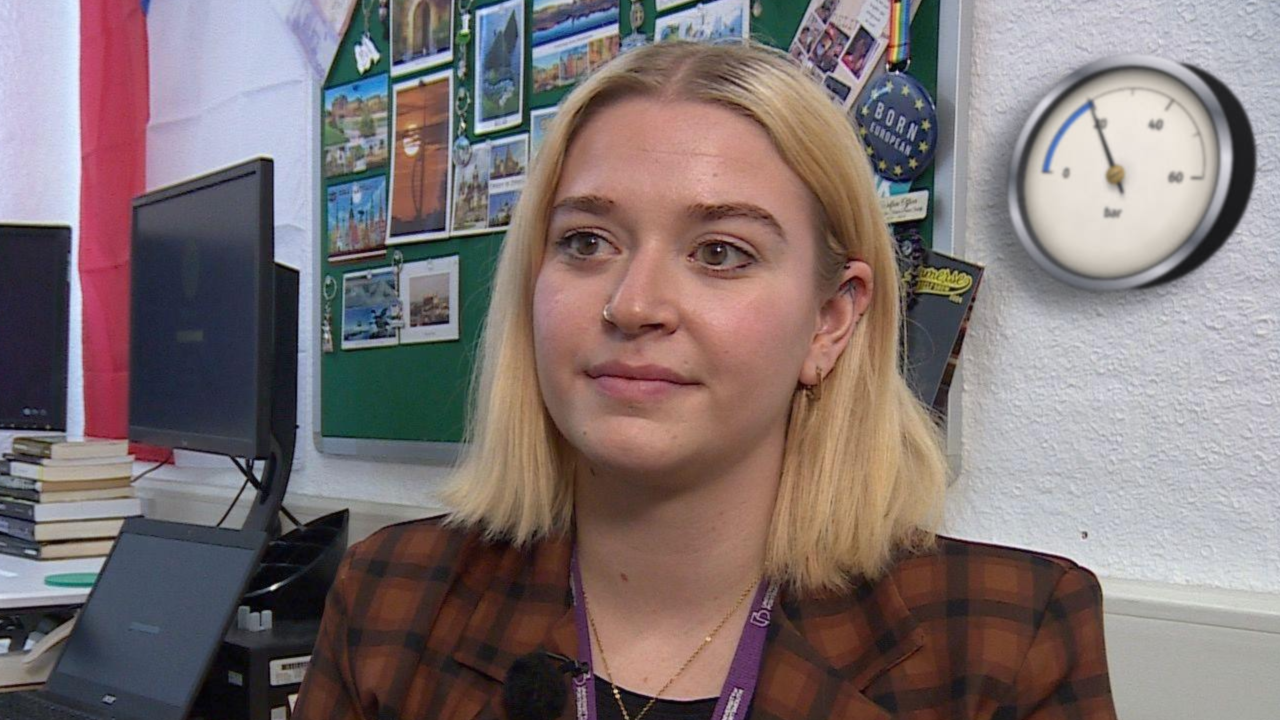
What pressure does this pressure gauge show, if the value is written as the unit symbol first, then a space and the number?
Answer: bar 20
